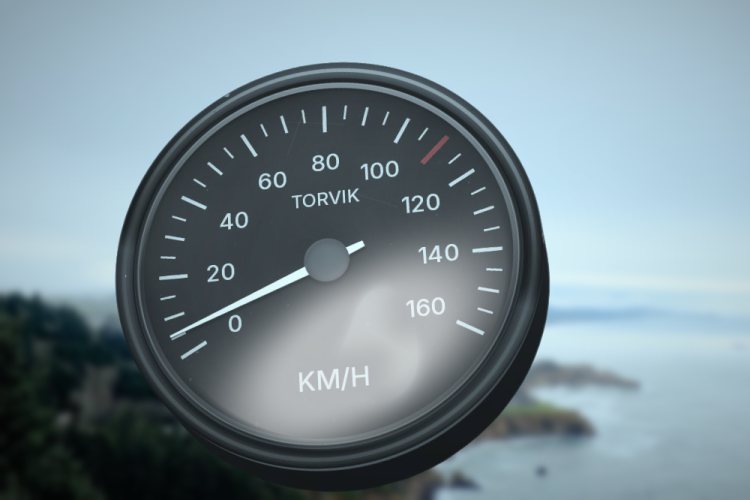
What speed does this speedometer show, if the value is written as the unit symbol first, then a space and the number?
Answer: km/h 5
